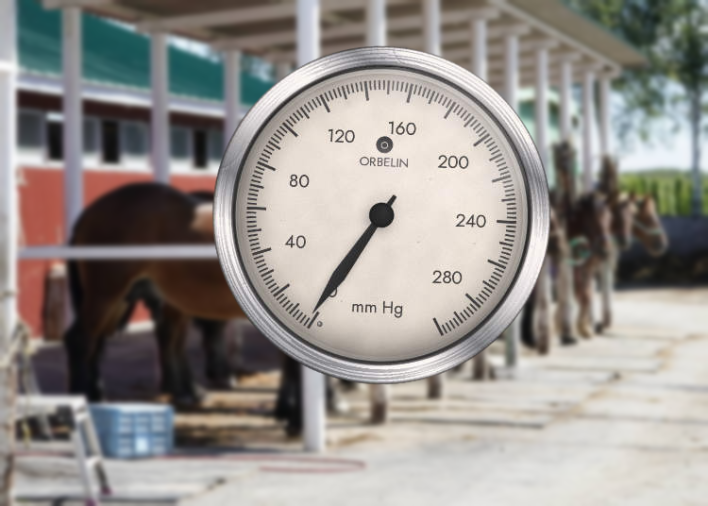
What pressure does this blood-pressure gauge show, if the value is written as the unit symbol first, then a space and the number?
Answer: mmHg 2
